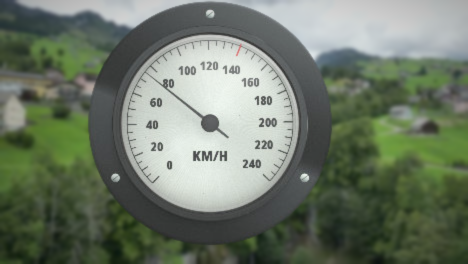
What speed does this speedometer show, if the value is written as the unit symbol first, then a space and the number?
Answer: km/h 75
